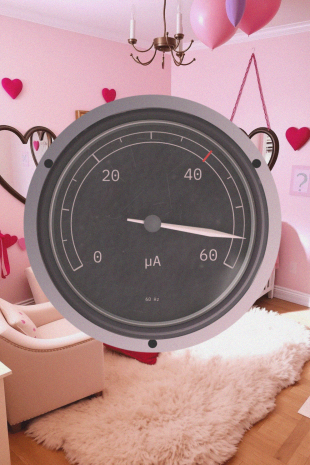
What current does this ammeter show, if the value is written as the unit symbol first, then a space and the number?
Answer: µA 55
